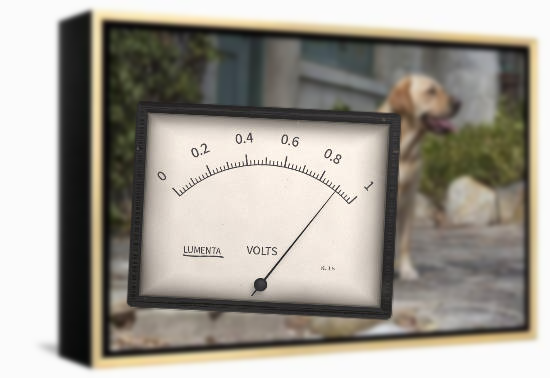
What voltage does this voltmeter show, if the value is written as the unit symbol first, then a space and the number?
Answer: V 0.9
